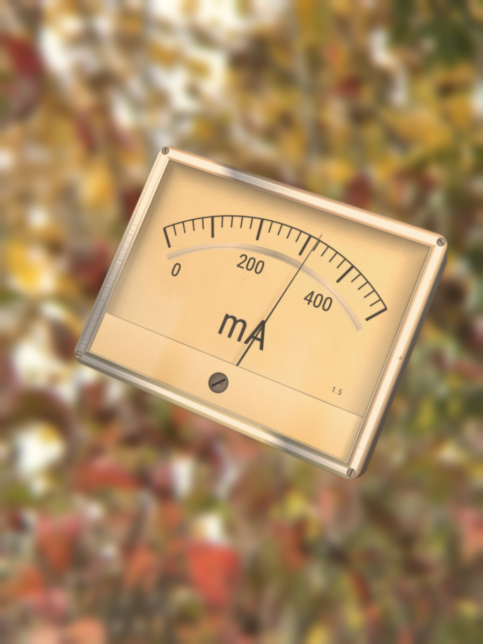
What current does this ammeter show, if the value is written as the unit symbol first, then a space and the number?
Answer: mA 320
